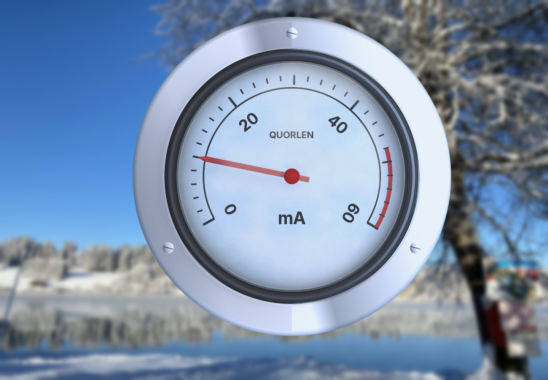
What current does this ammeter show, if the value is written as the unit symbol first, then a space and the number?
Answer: mA 10
